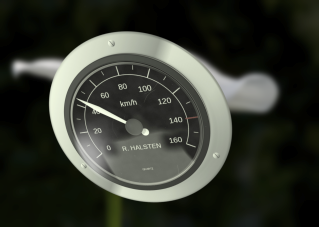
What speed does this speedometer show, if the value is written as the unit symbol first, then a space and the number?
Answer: km/h 45
